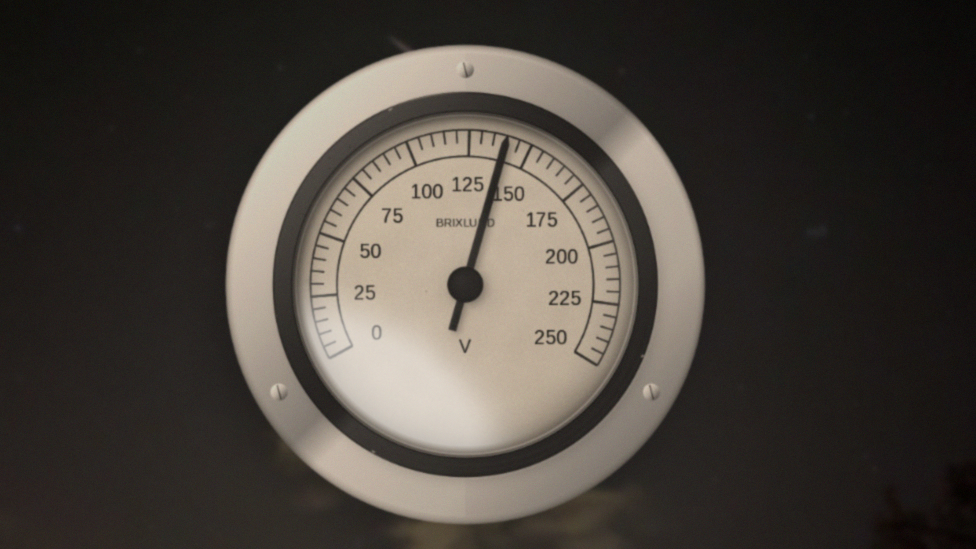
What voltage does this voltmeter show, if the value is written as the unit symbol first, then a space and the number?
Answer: V 140
